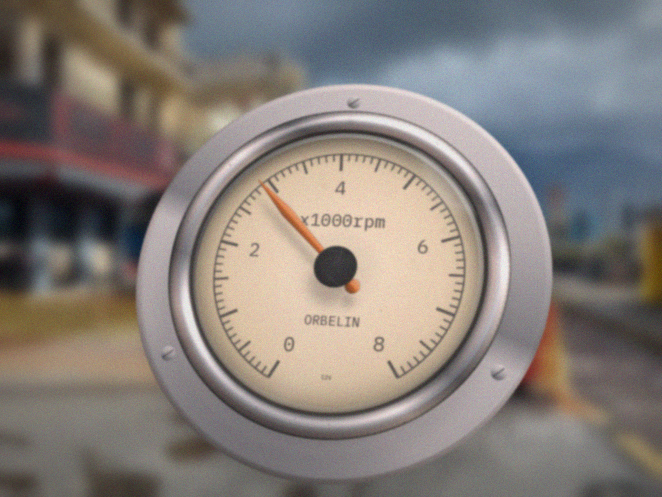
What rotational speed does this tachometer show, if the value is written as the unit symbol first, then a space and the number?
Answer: rpm 2900
